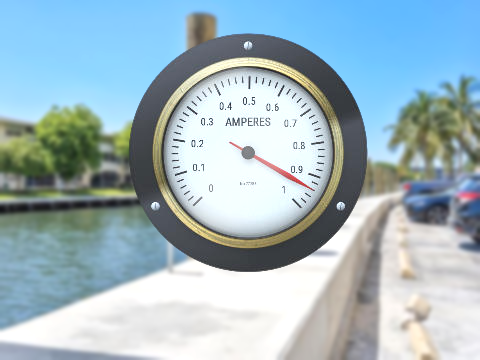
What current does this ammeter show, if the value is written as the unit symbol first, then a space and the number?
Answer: A 0.94
